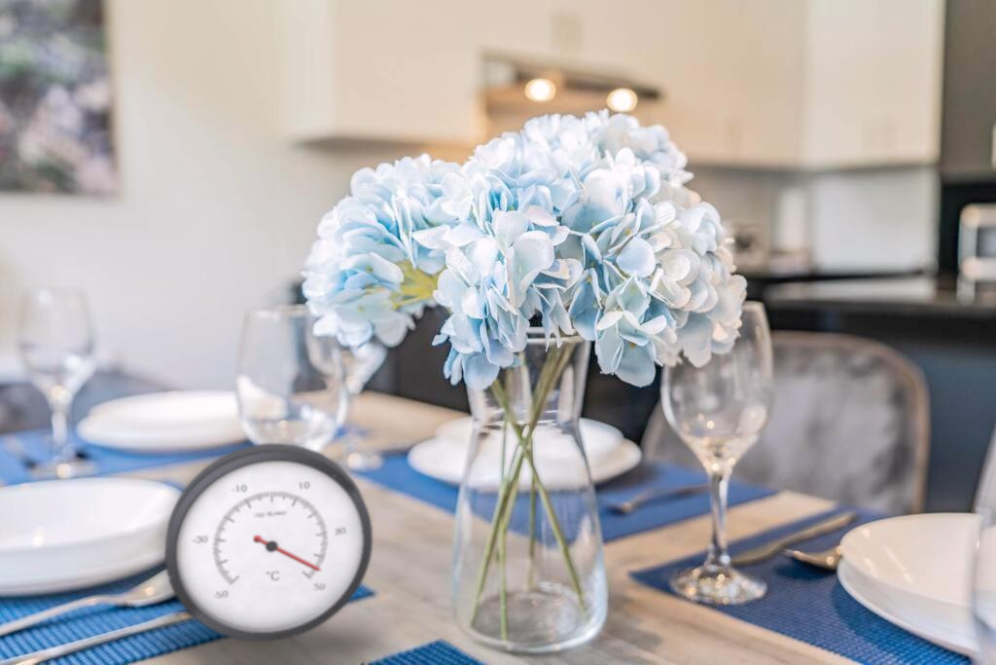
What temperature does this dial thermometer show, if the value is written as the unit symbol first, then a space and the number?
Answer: °C 45
